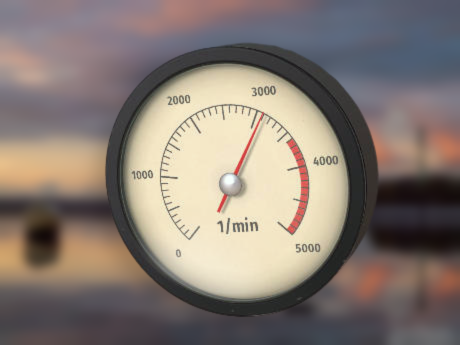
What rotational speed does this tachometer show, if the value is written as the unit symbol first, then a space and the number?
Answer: rpm 3100
